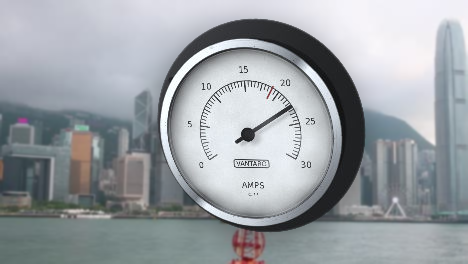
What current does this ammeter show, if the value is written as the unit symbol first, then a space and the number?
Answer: A 22.5
